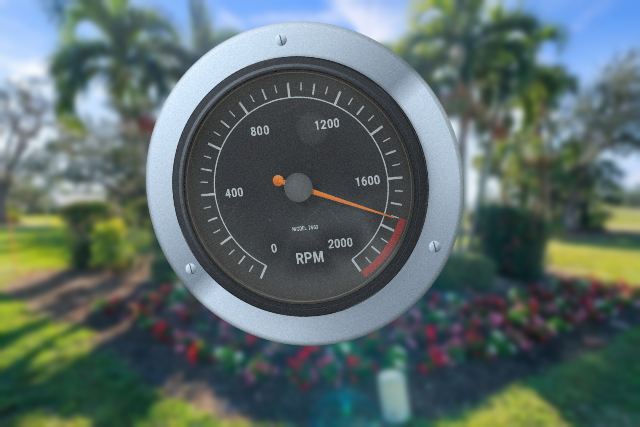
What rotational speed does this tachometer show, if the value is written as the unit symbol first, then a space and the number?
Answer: rpm 1750
